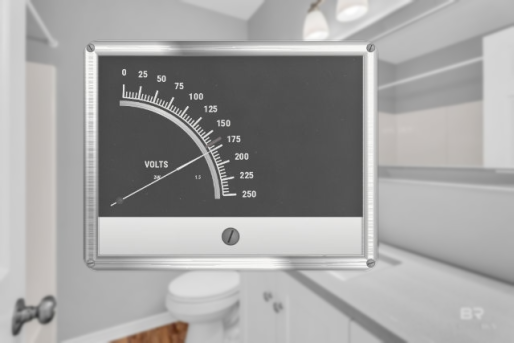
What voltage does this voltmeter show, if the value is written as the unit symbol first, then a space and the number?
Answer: V 175
